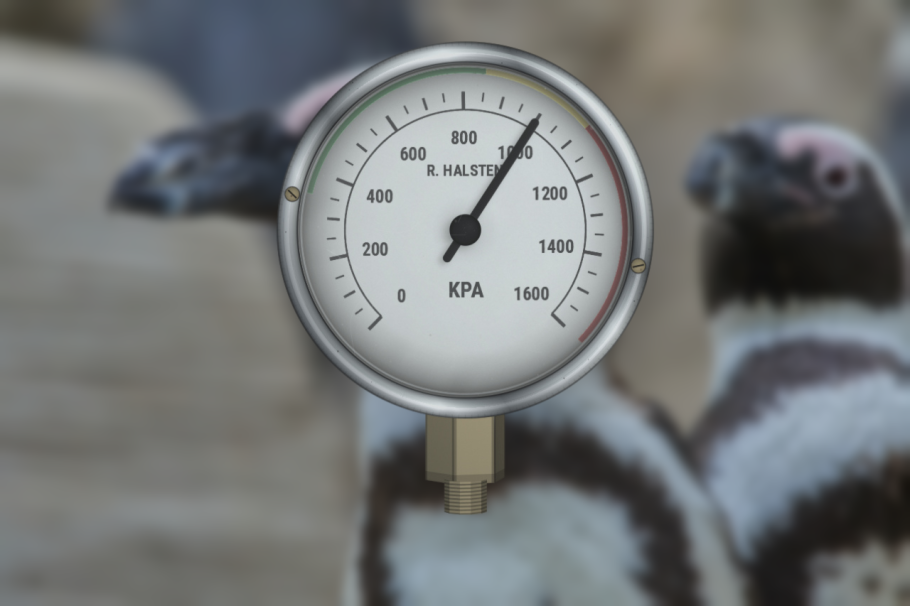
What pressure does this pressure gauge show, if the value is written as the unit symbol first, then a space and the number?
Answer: kPa 1000
